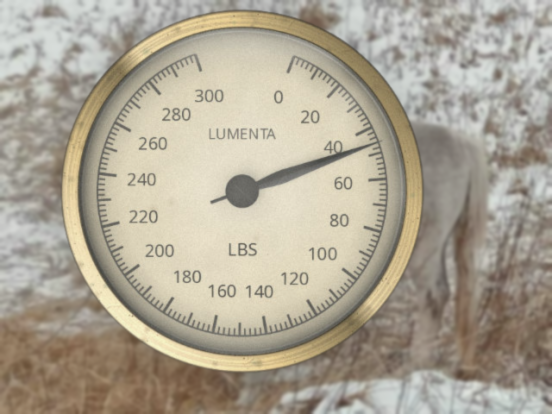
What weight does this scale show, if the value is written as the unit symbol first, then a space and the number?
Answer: lb 46
